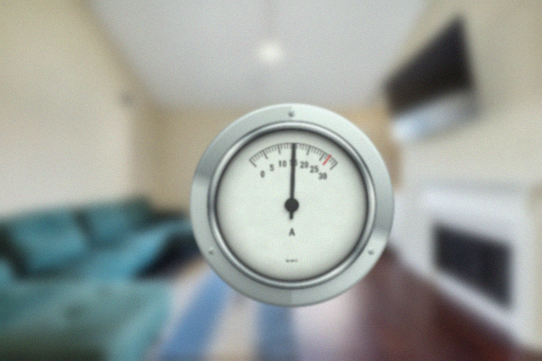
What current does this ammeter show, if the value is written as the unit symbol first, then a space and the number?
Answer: A 15
